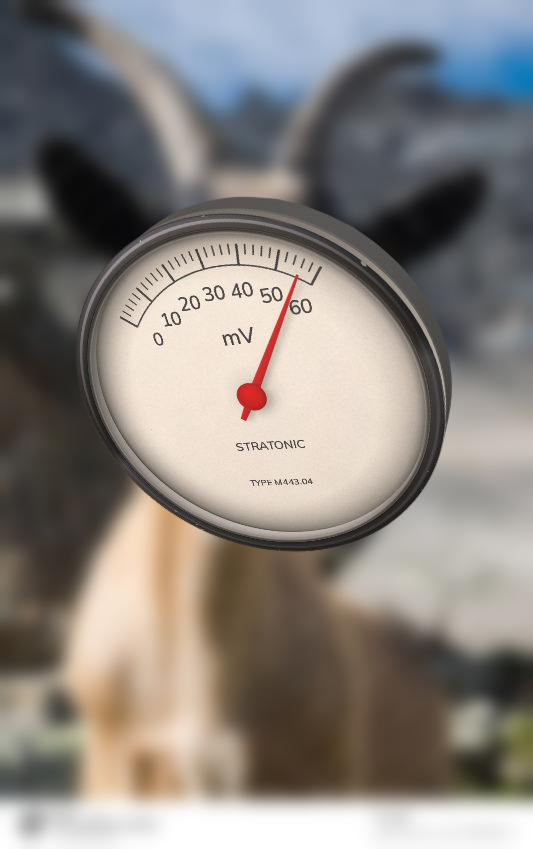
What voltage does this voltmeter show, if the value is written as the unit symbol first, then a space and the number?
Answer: mV 56
